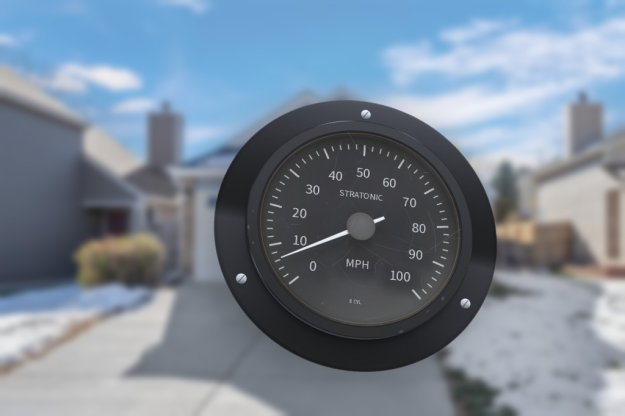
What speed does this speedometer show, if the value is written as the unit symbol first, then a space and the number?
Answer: mph 6
